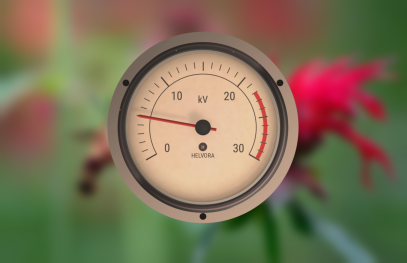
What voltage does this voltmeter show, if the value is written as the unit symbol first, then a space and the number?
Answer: kV 5
